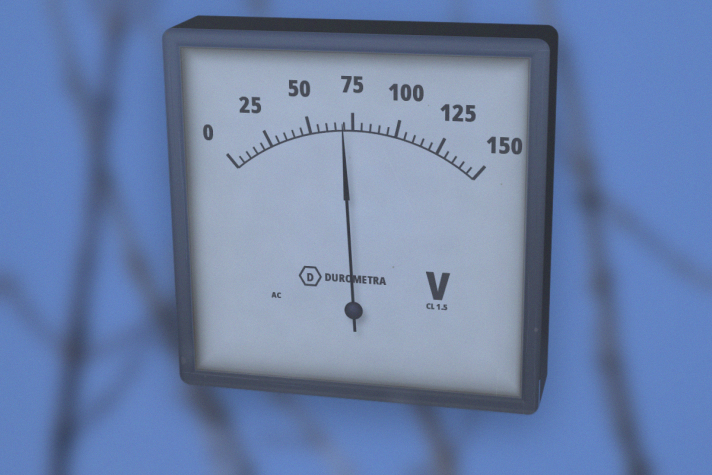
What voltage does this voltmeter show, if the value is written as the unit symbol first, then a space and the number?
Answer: V 70
